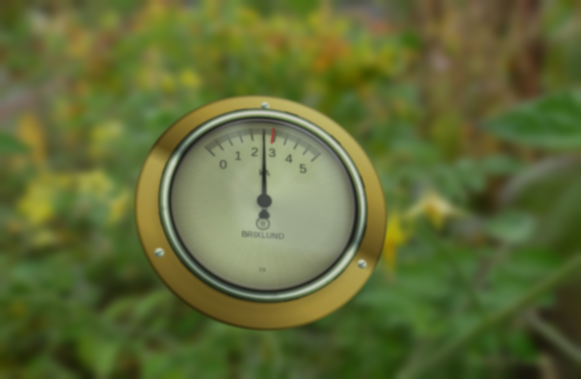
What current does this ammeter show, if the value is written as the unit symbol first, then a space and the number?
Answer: kA 2.5
